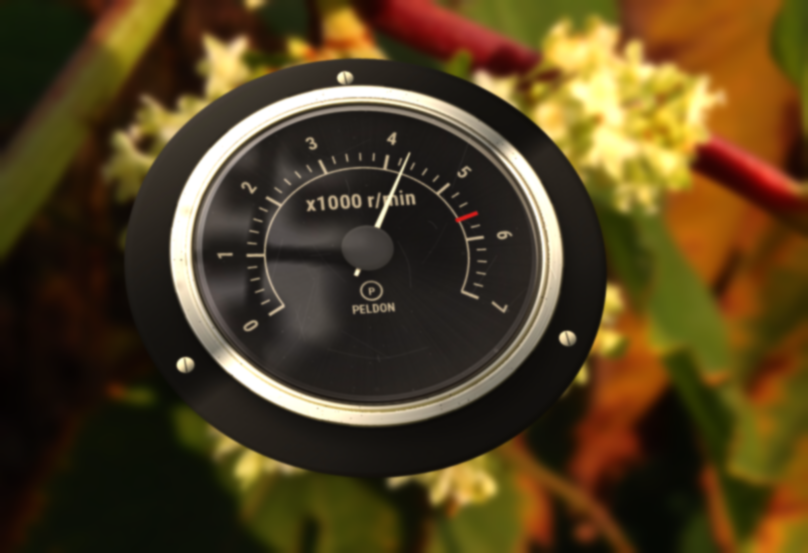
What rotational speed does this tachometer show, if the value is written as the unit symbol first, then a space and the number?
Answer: rpm 4300
